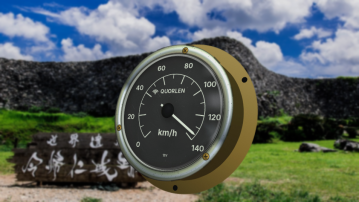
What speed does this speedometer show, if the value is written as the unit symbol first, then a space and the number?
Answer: km/h 135
